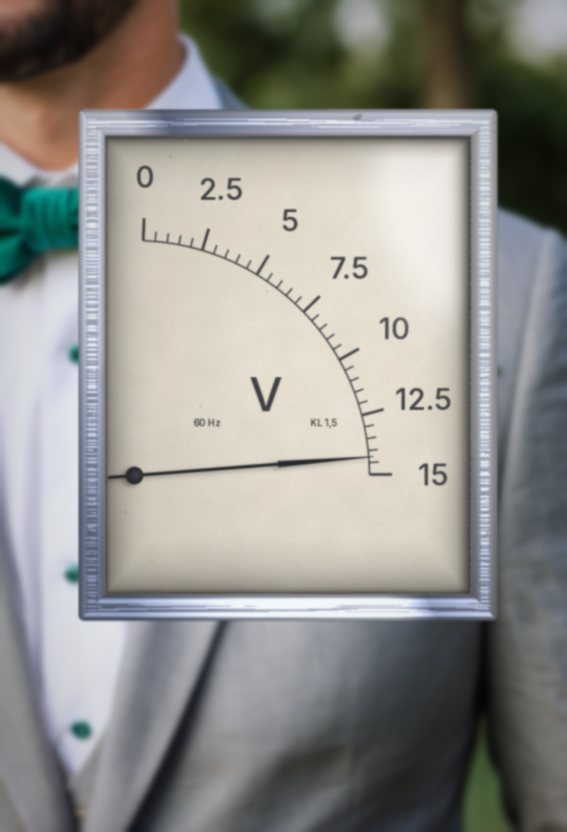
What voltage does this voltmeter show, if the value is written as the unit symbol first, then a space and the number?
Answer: V 14.25
